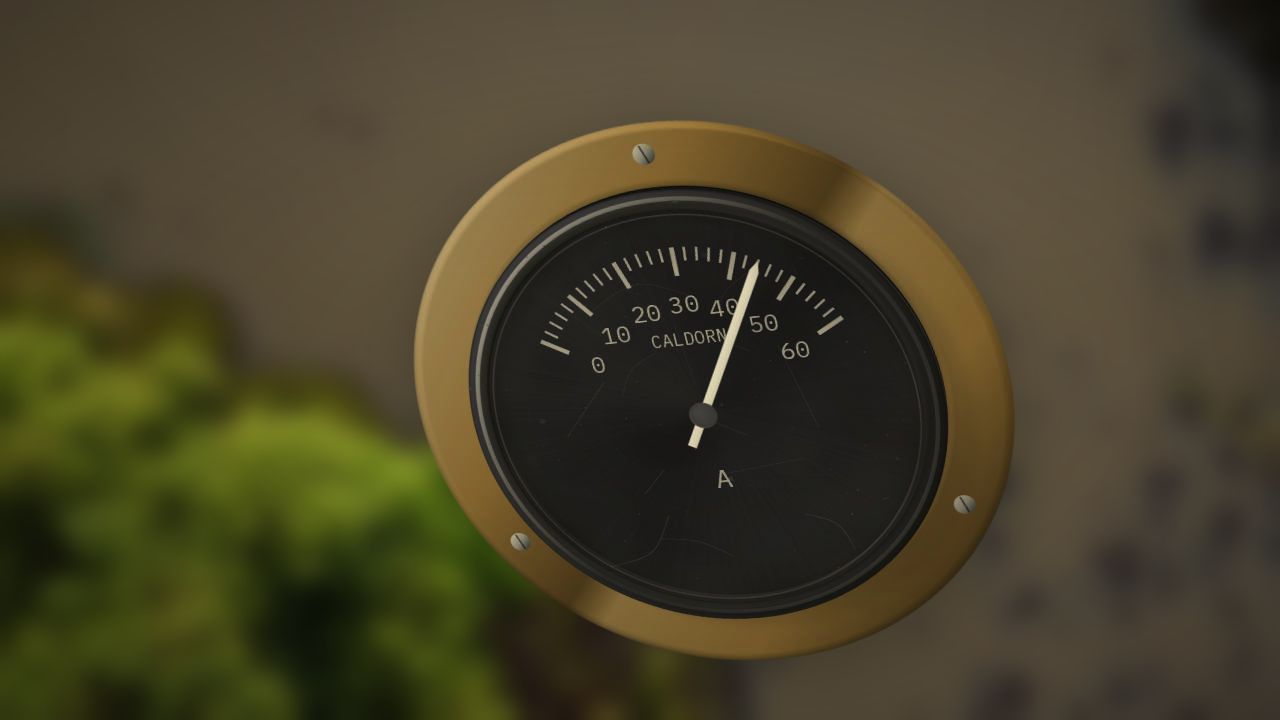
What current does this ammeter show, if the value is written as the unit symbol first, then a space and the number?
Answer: A 44
